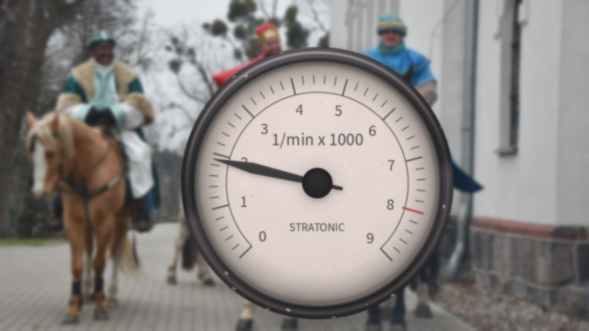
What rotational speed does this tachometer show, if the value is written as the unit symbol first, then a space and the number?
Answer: rpm 1900
